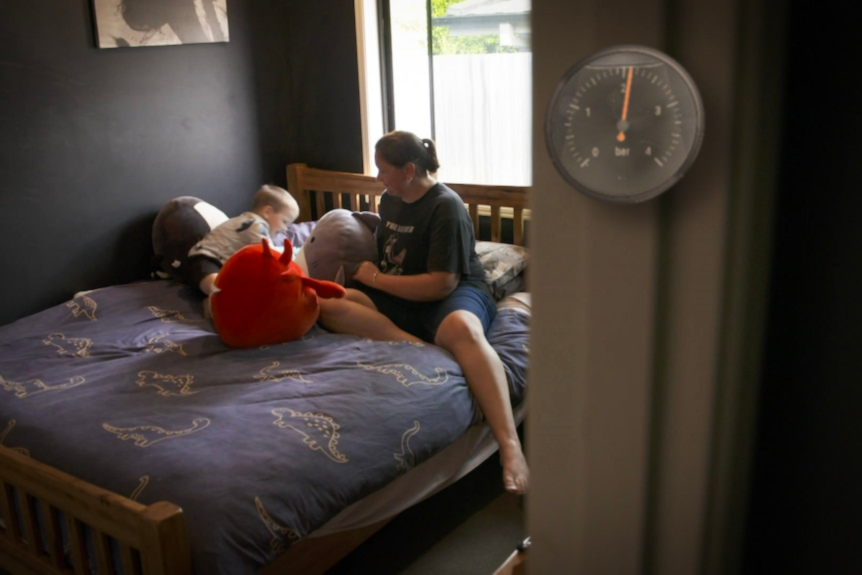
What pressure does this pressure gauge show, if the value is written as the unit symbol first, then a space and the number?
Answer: bar 2.1
